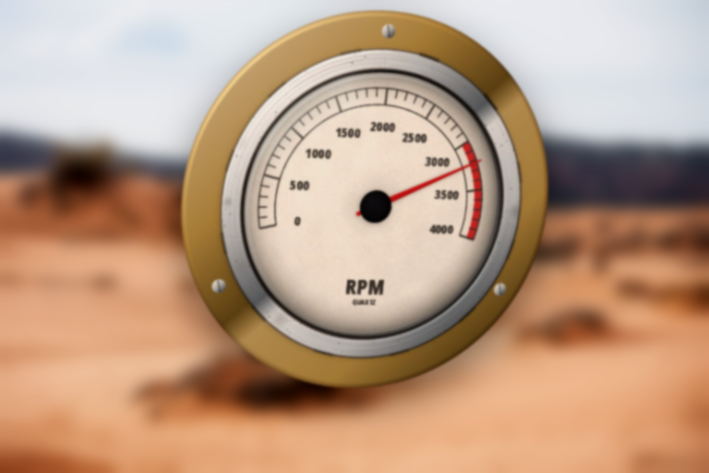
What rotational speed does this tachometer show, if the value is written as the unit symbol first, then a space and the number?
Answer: rpm 3200
